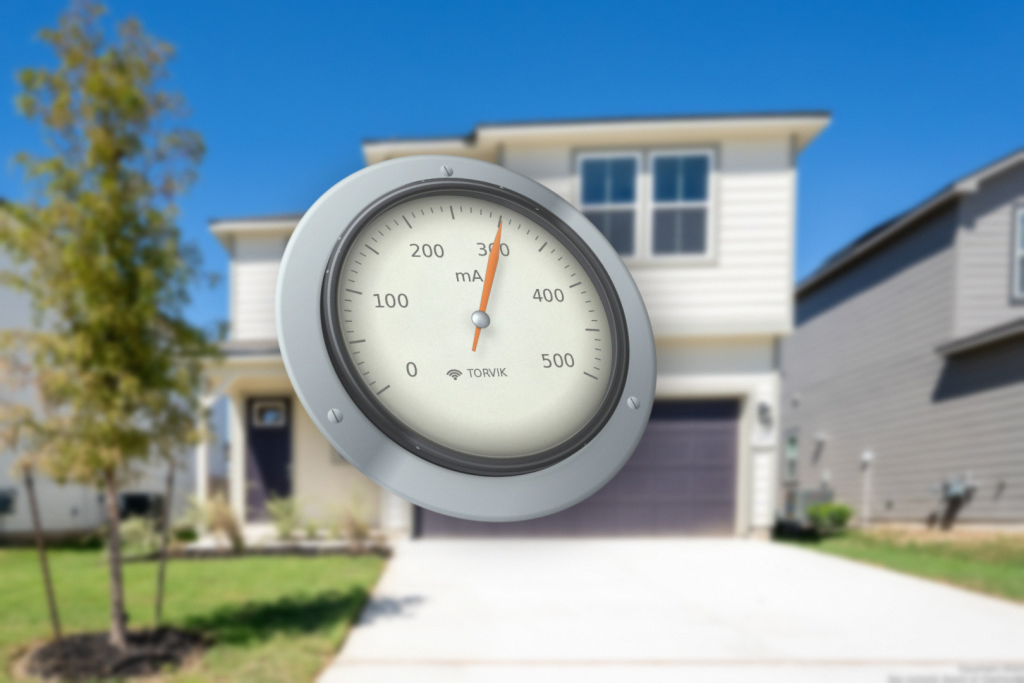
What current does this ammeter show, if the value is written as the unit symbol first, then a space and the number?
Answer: mA 300
